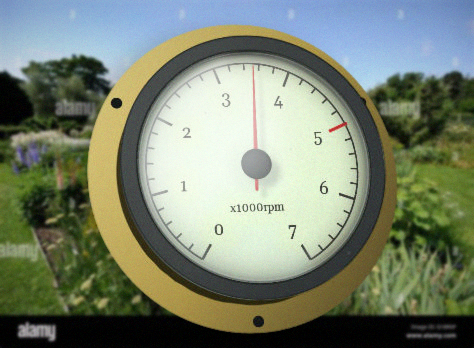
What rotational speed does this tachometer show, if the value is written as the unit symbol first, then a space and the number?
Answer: rpm 3500
